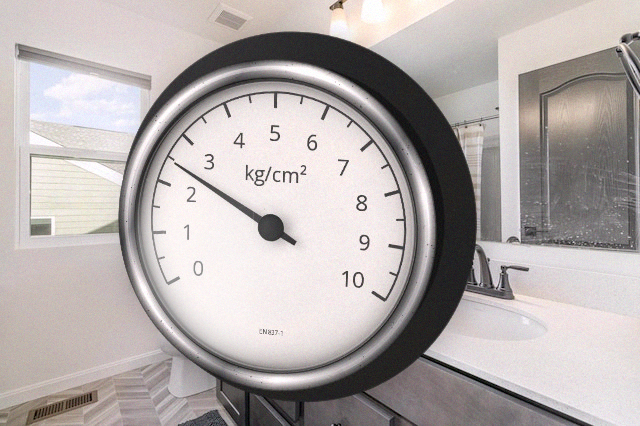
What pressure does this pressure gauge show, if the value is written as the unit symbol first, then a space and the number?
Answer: kg/cm² 2.5
